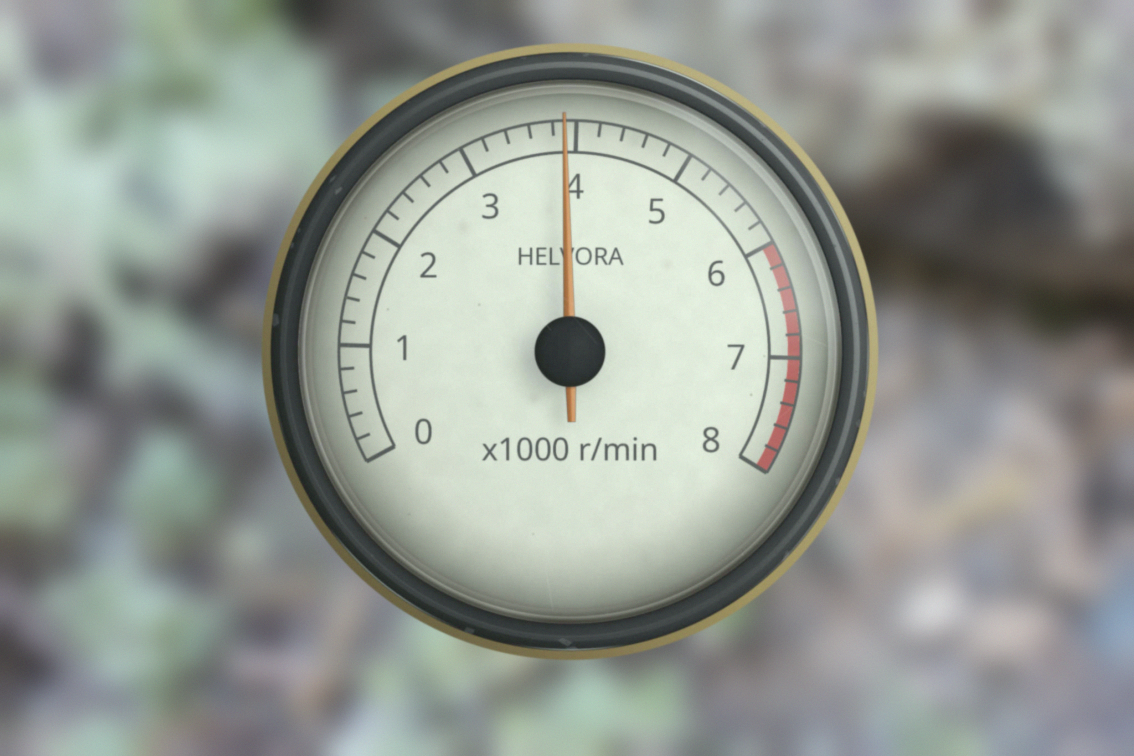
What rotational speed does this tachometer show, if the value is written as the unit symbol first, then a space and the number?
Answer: rpm 3900
